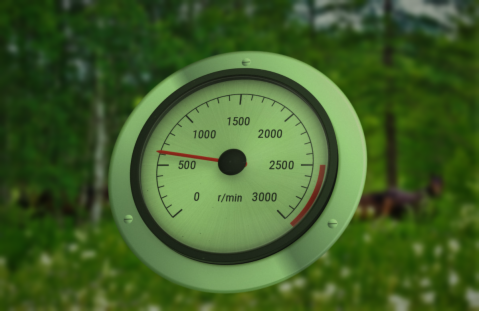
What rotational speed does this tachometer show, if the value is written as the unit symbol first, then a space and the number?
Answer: rpm 600
